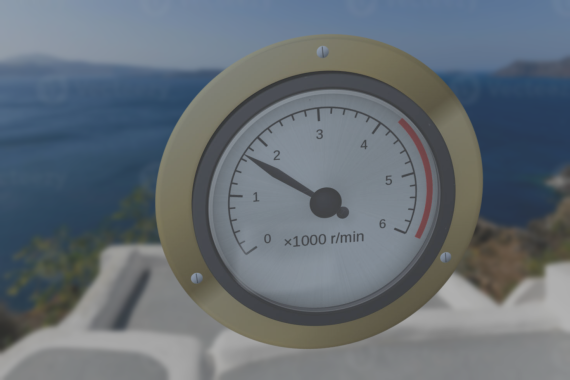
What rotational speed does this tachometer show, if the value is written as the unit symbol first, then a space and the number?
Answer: rpm 1700
